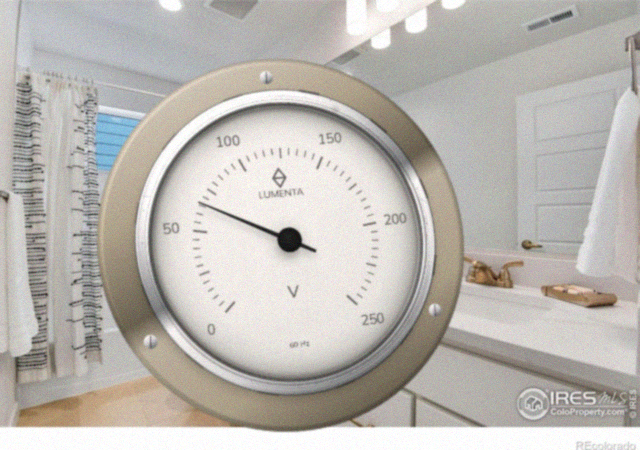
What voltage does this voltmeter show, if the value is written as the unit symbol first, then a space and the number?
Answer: V 65
